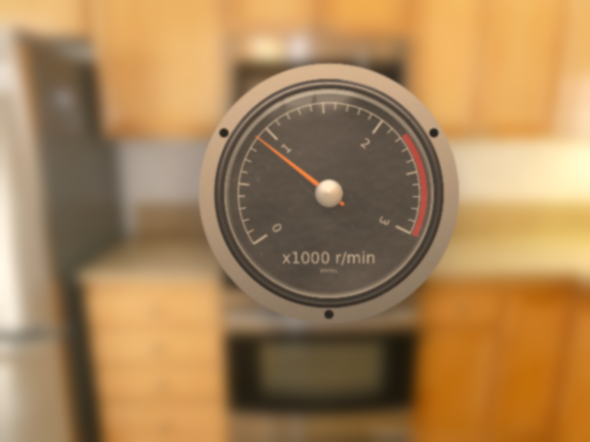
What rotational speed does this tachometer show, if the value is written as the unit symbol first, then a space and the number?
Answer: rpm 900
